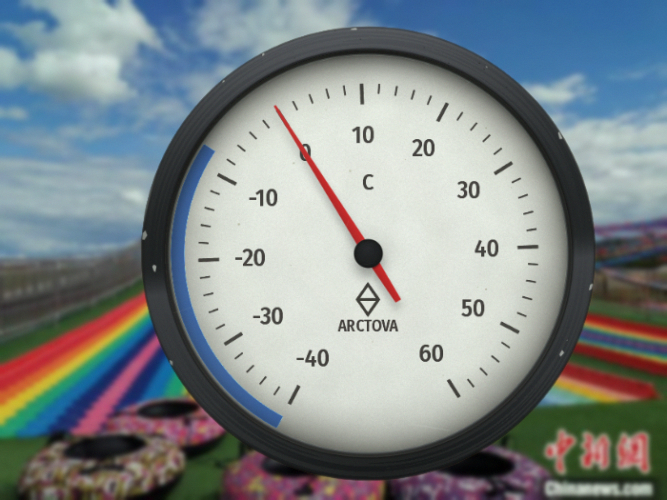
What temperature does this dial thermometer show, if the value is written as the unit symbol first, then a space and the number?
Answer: °C 0
